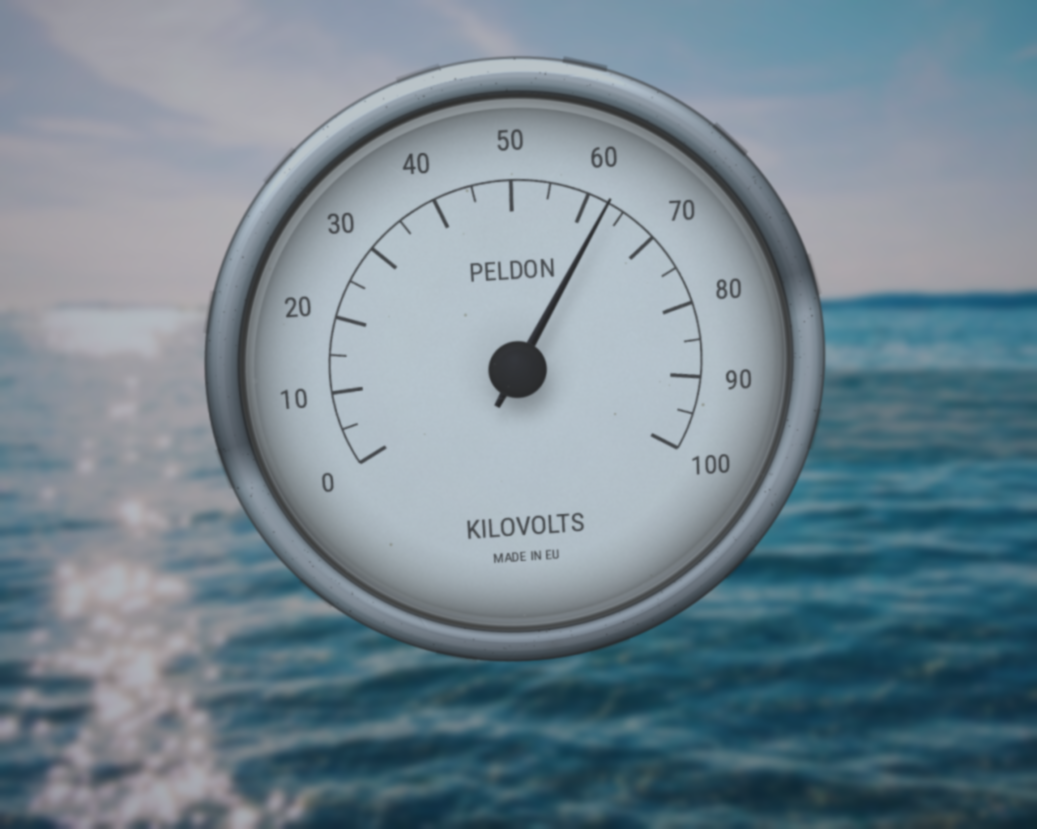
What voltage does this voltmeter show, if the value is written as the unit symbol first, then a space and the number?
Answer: kV 62.5
